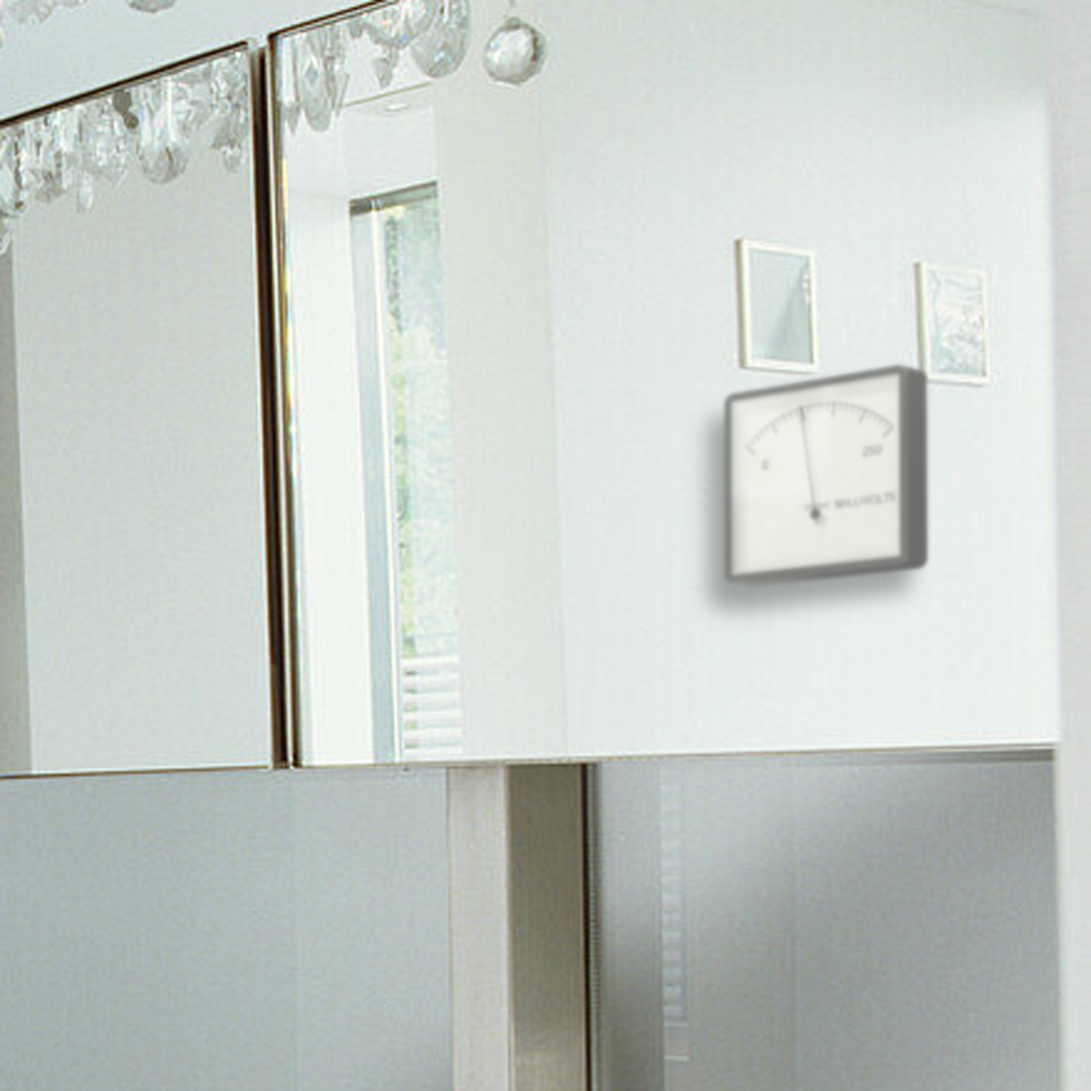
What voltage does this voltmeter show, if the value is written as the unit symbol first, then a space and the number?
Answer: mV 100
